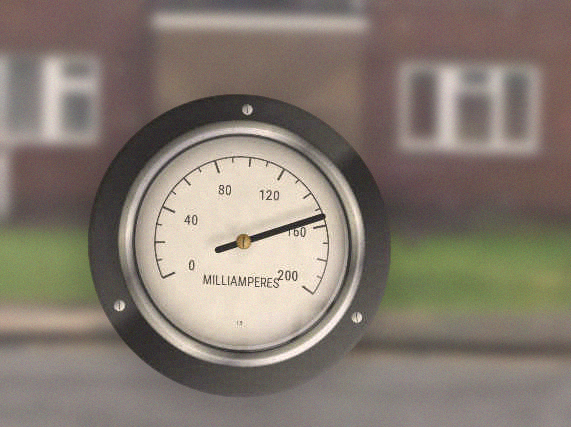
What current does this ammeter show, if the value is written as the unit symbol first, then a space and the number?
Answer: mA 155
